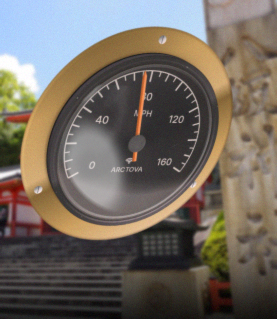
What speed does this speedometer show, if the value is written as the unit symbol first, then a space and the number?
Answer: mph 75
